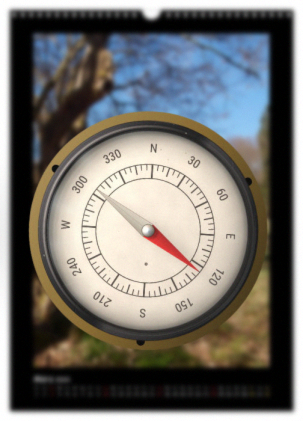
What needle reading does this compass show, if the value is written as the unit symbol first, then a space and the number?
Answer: ° 125
